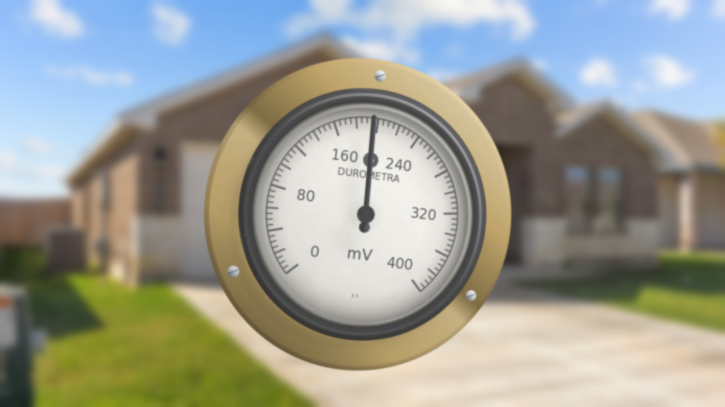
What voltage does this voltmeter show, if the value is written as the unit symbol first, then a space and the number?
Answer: mV 195
